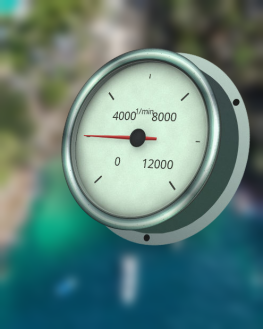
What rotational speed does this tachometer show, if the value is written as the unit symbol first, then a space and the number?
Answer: rpm 2000
